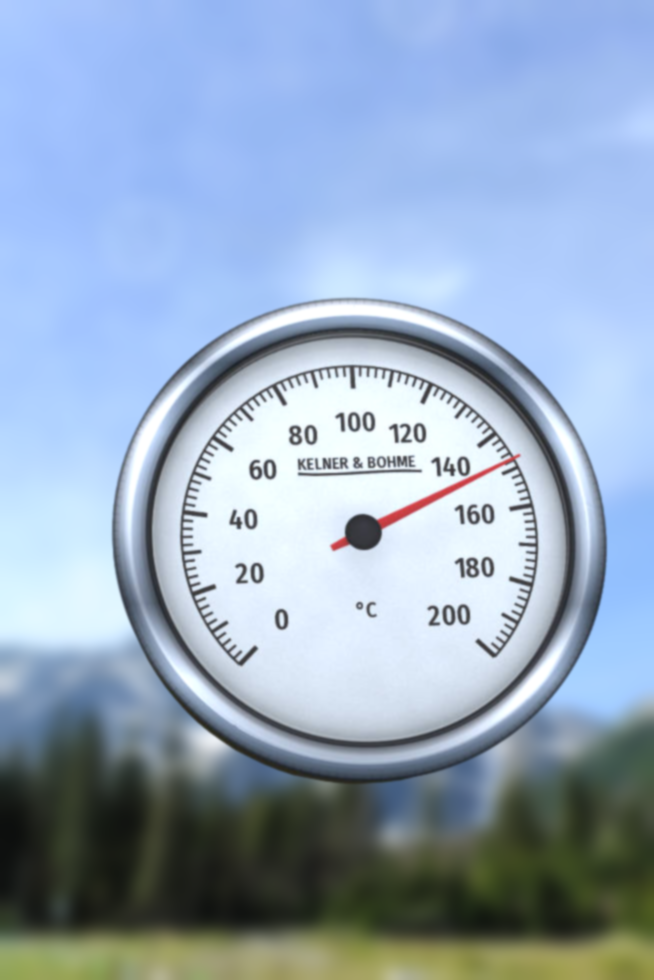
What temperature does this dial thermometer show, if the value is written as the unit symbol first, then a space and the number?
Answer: °C 148
